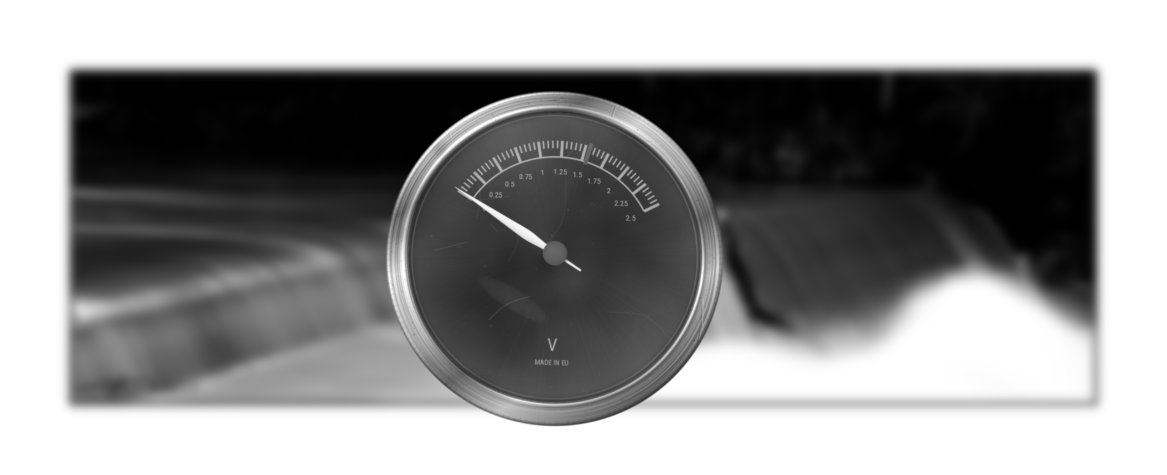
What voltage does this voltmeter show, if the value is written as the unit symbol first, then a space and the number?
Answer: V 0
